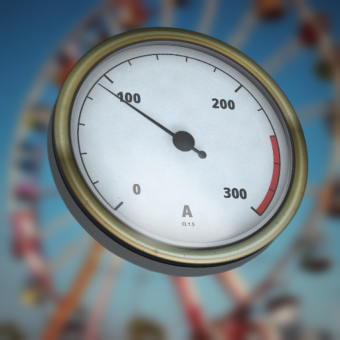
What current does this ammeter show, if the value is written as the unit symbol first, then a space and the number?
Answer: A 90
